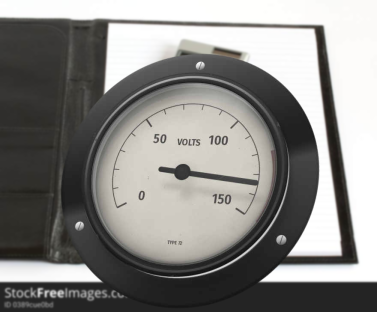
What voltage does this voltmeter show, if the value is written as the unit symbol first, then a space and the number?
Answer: V 135
